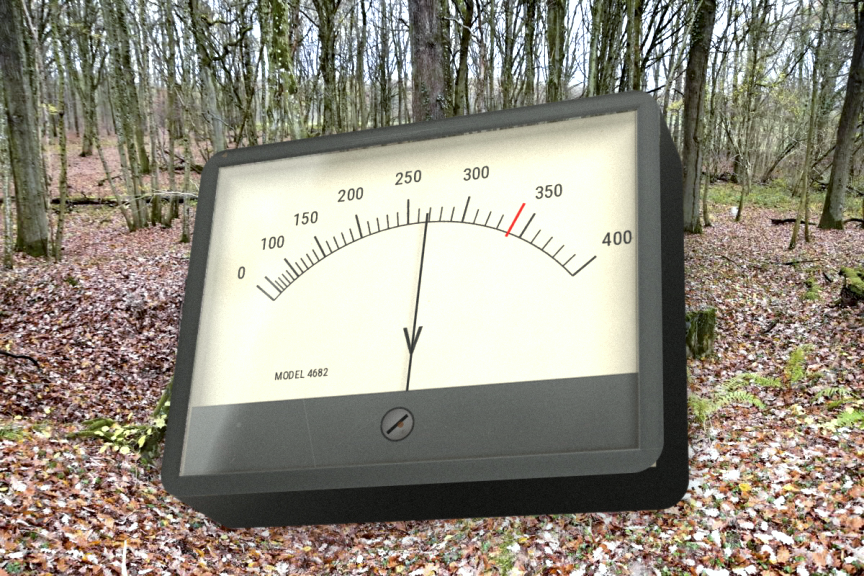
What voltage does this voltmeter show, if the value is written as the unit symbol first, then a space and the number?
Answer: V 270
